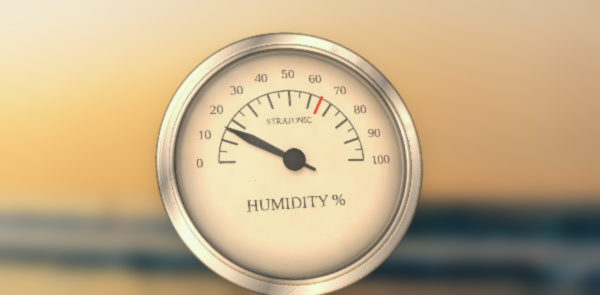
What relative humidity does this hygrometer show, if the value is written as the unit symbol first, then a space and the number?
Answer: % 15
